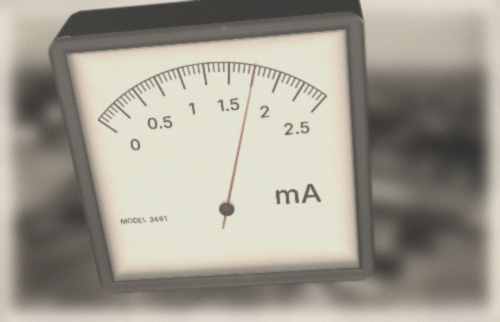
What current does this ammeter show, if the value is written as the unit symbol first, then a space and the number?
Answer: mA 1.75
